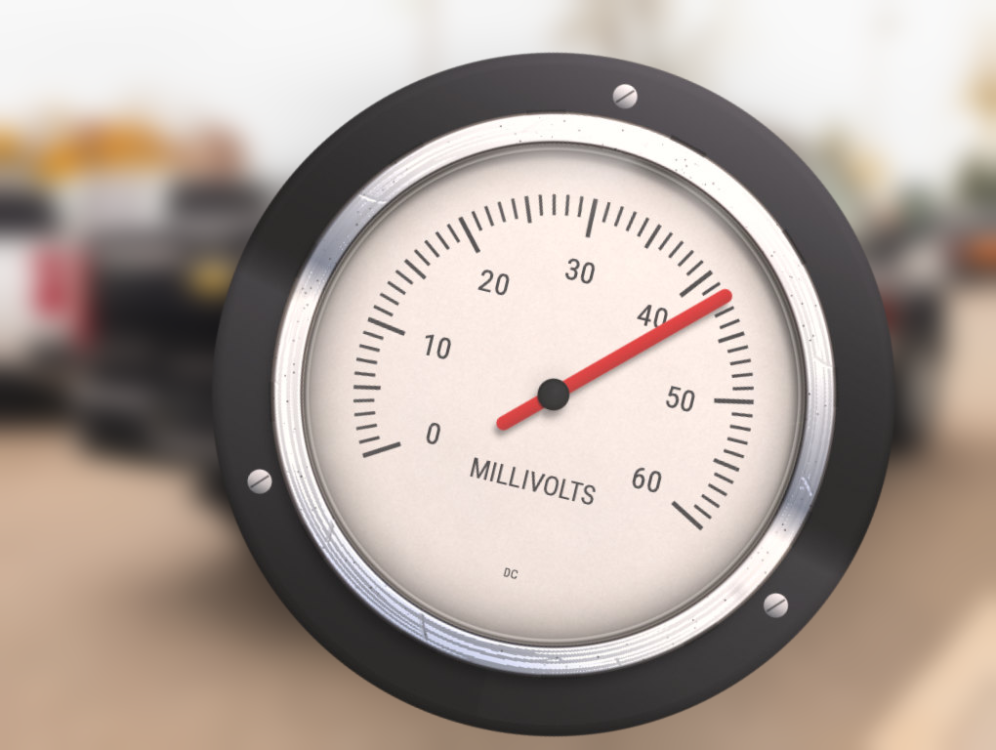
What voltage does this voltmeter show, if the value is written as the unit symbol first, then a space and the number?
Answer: mV 42
